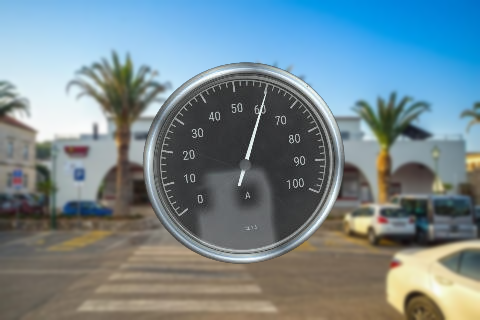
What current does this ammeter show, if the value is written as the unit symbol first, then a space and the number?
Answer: A 60
